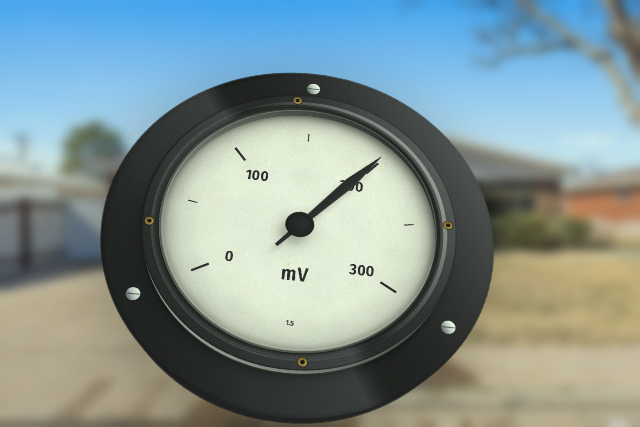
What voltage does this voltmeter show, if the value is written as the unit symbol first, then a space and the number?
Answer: mV 200
